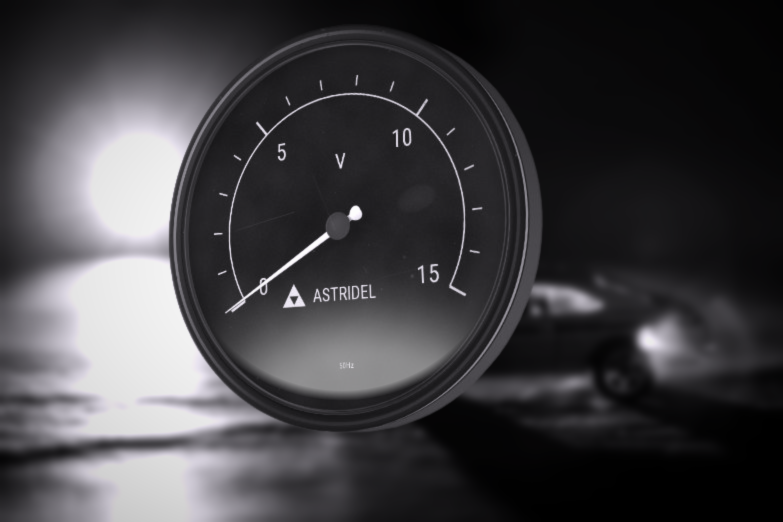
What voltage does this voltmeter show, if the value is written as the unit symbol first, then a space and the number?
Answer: V 0
